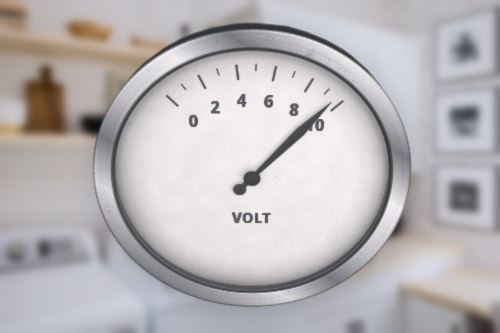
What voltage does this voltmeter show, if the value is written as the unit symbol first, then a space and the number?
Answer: V 9.5
